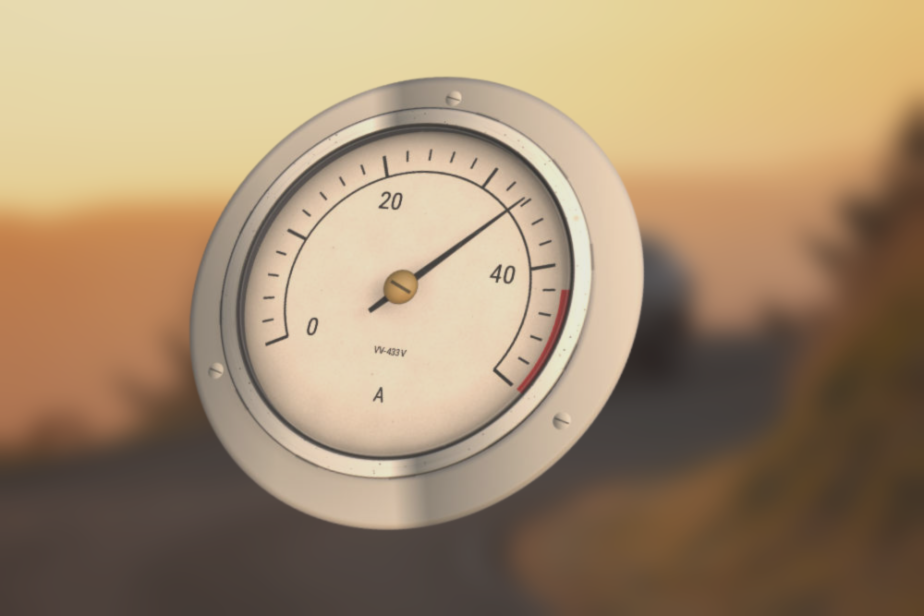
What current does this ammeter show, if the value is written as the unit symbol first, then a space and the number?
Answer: A 34
